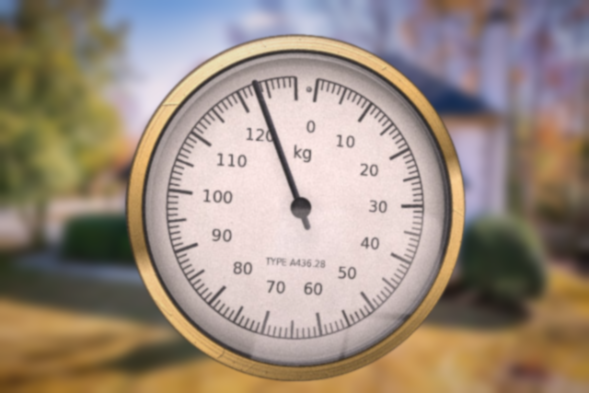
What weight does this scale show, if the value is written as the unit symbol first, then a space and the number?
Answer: kg 123
